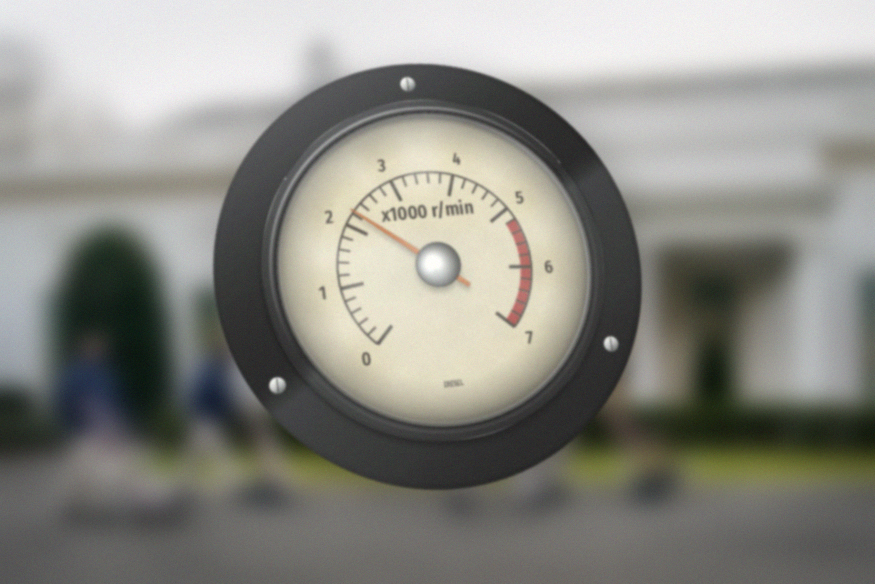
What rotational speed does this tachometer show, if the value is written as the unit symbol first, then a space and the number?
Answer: rpm 2200
